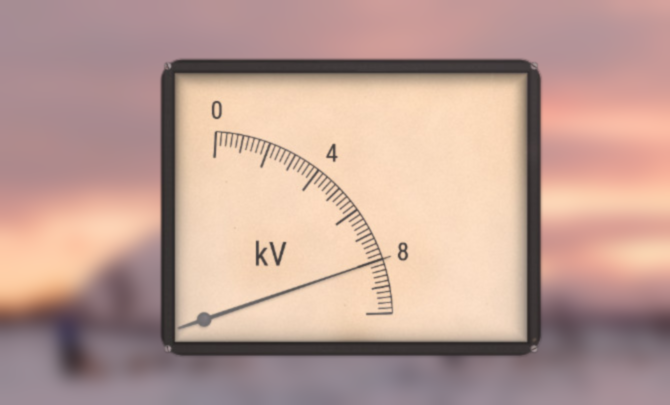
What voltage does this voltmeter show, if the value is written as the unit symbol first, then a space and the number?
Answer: kV 8
